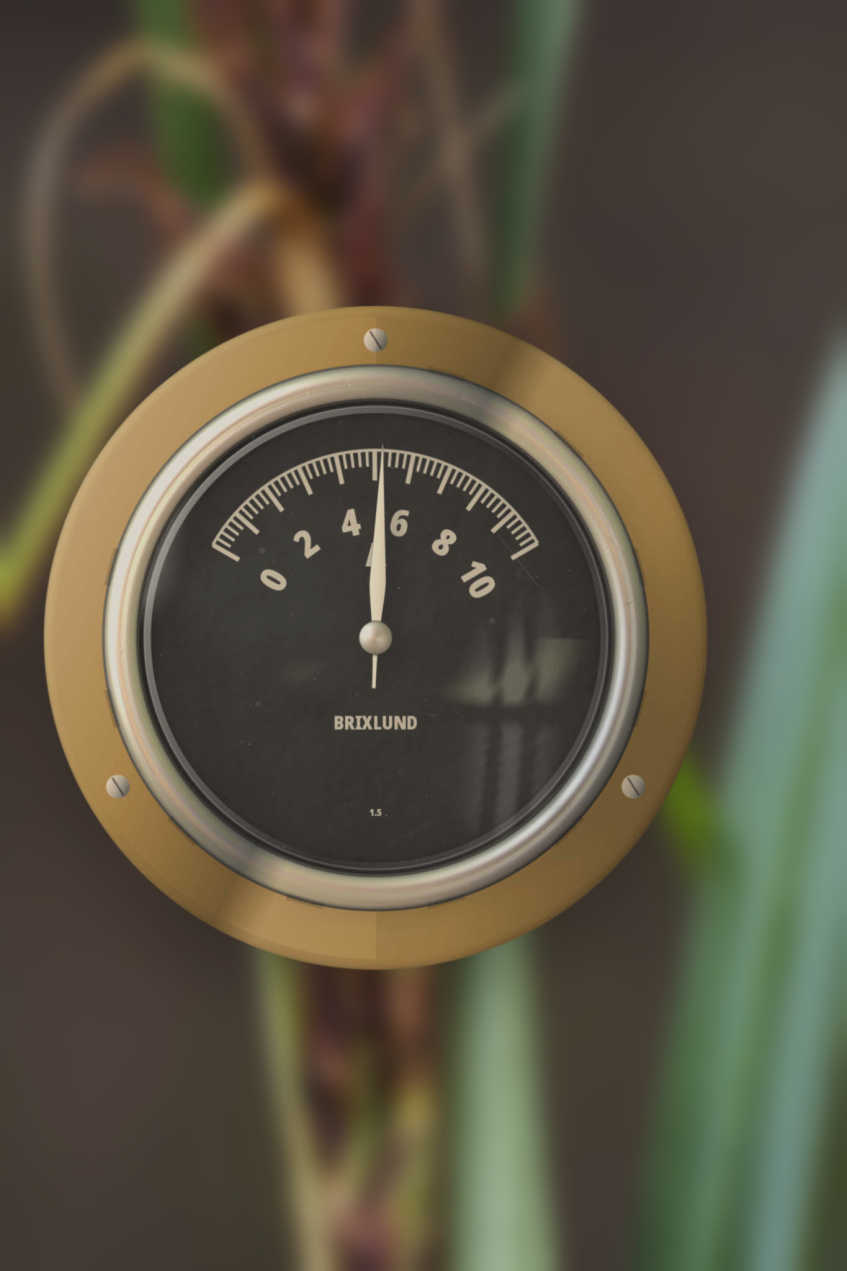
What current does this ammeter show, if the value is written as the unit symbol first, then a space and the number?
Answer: A 5.2
